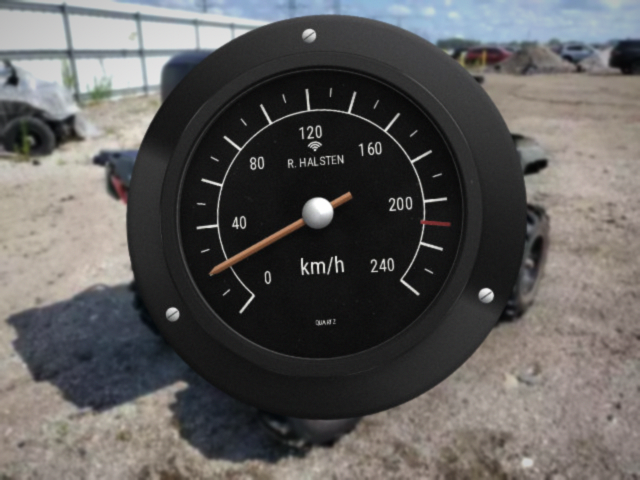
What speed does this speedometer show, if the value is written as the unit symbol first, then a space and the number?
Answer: km/h 20
